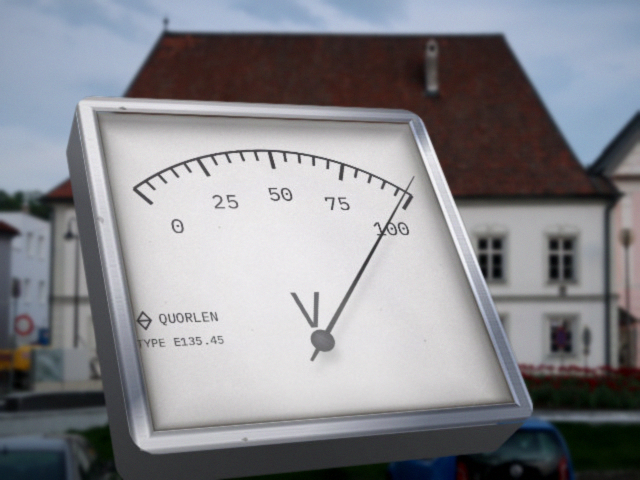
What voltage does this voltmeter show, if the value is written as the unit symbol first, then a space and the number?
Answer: V 97.5
